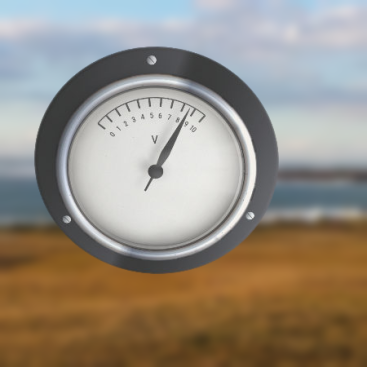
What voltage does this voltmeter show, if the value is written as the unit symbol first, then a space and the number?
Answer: V 8.5
